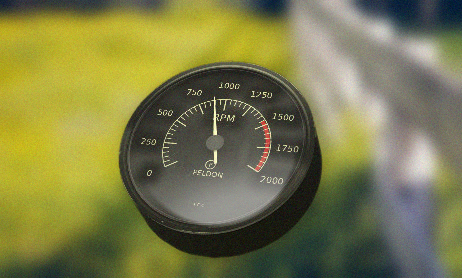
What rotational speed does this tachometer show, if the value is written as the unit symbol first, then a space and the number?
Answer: rpm 900
